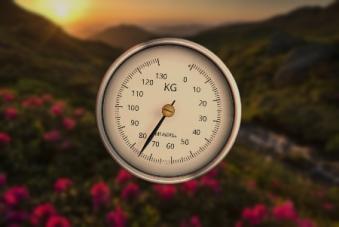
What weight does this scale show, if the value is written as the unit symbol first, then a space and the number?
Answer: kg 75
